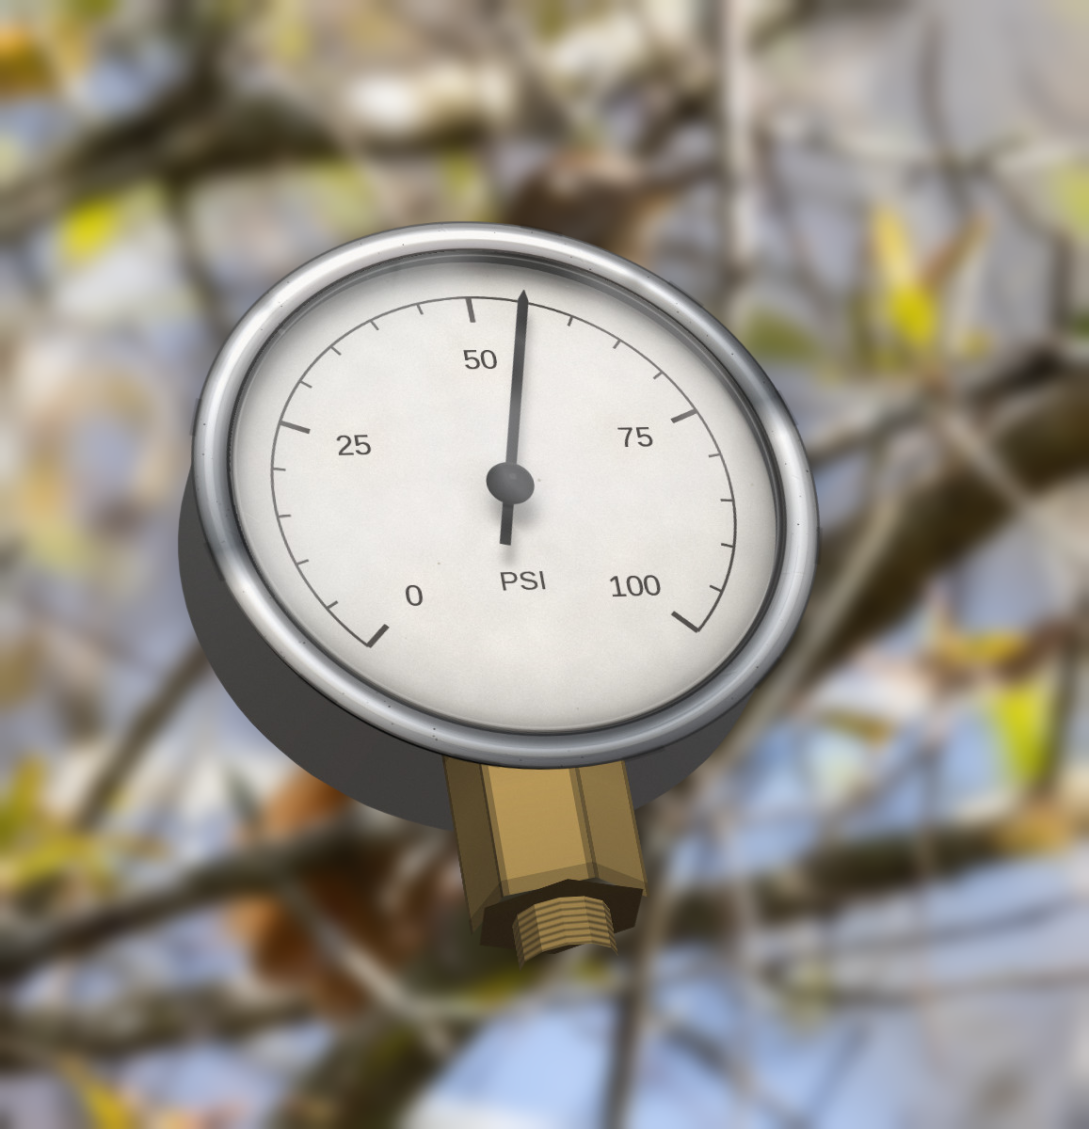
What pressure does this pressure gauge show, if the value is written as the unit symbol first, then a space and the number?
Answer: psi 55
